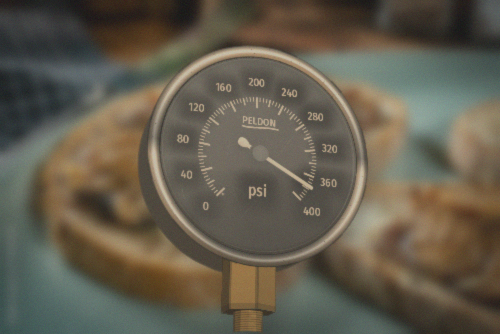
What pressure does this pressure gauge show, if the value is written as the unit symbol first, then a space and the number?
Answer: psi 380
